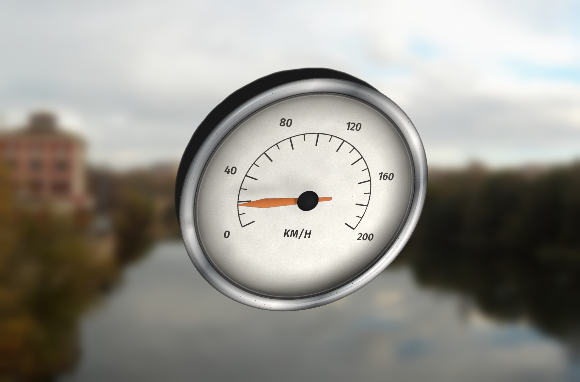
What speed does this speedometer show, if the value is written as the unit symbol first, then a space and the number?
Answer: km/h 20
